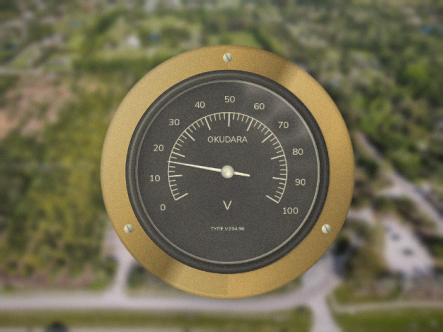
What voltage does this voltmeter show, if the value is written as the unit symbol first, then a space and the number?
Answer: V 16
